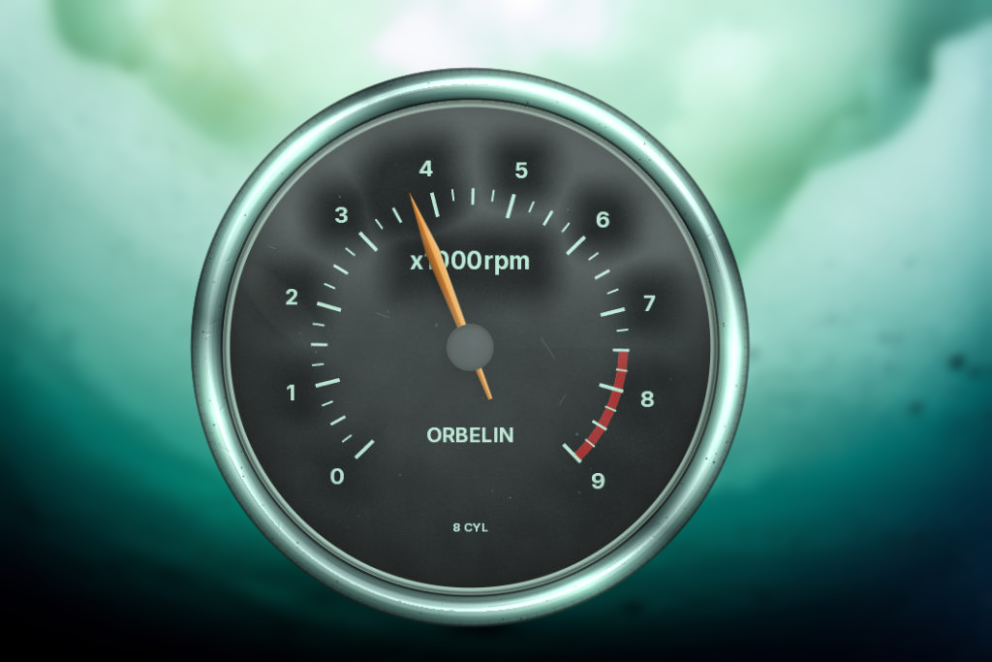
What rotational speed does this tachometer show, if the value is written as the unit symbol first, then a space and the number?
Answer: rpm 3750
